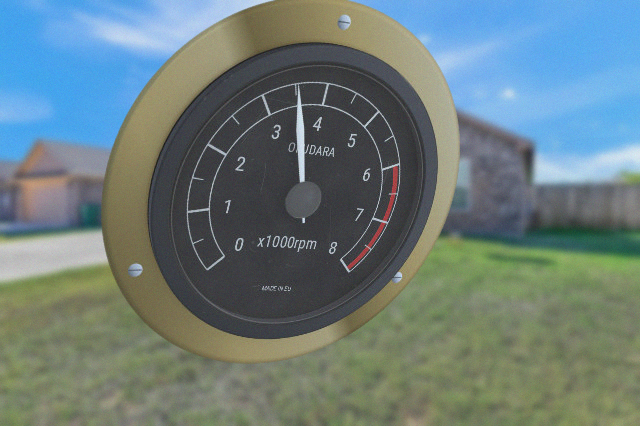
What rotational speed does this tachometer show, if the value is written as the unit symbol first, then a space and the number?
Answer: rpm 3500
